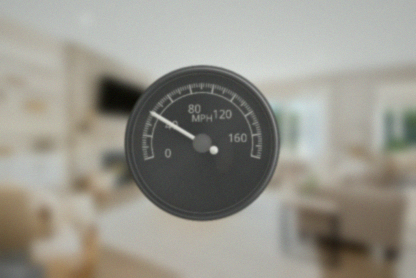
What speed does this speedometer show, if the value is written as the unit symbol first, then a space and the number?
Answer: mph 40
